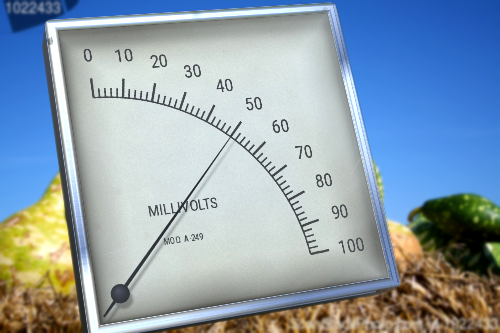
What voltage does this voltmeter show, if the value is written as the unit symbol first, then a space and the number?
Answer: mV 50
